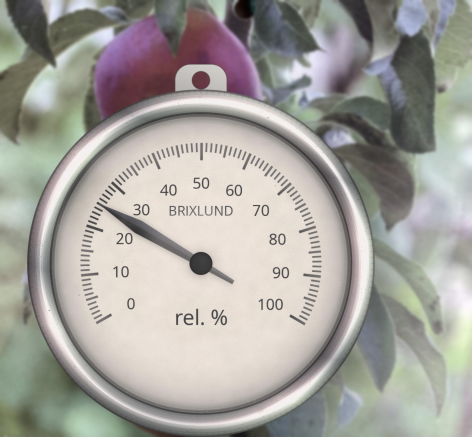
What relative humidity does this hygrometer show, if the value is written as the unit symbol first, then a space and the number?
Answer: % 25
